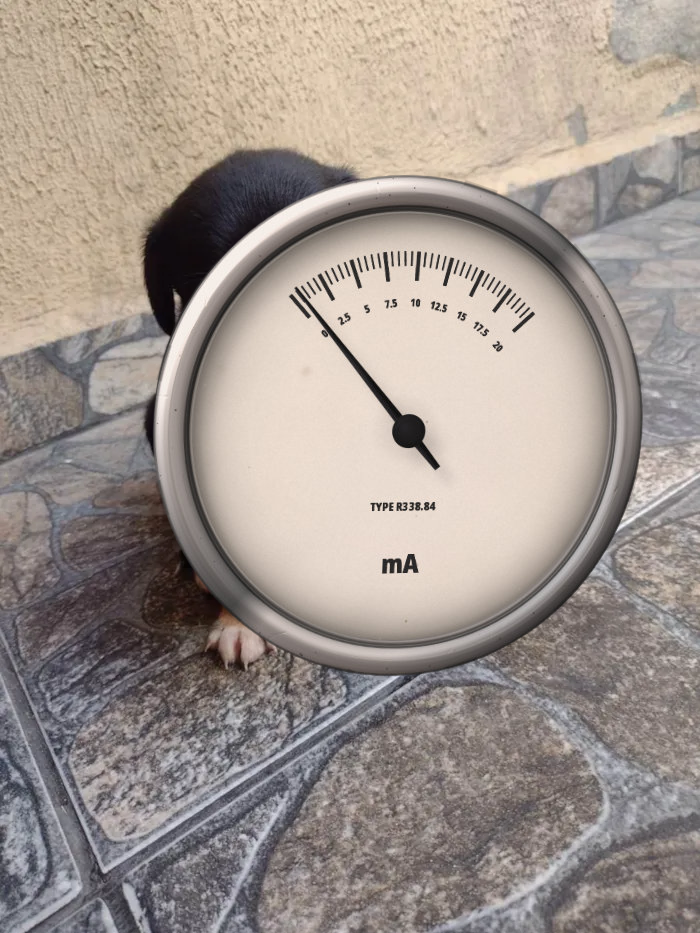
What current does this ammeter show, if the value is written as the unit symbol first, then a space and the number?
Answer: mA 0.5
